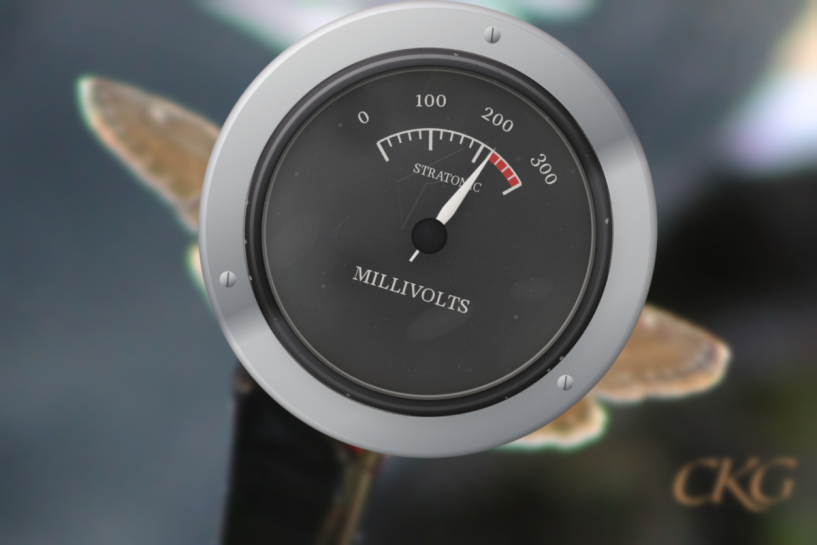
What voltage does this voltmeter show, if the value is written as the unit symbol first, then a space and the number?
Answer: mV 220
